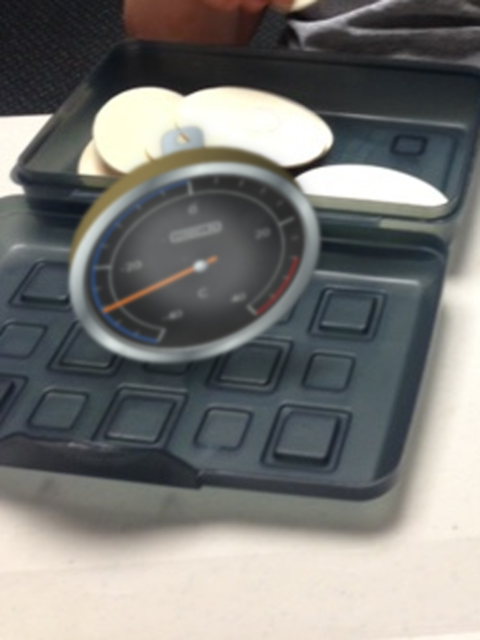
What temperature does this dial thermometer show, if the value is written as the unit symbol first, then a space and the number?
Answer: °C -28
